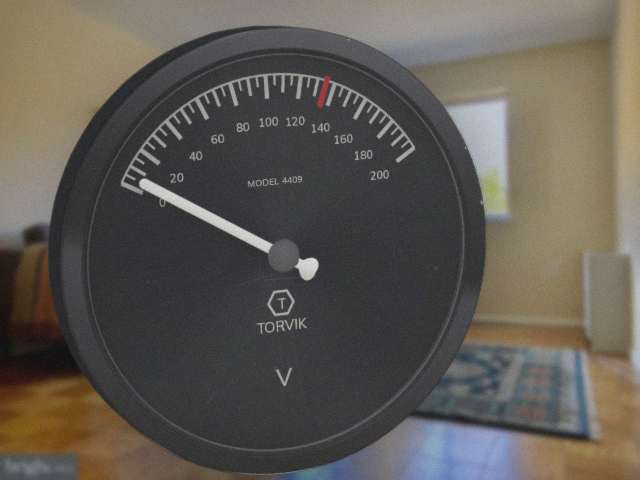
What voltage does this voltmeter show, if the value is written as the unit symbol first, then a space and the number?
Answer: V 5
